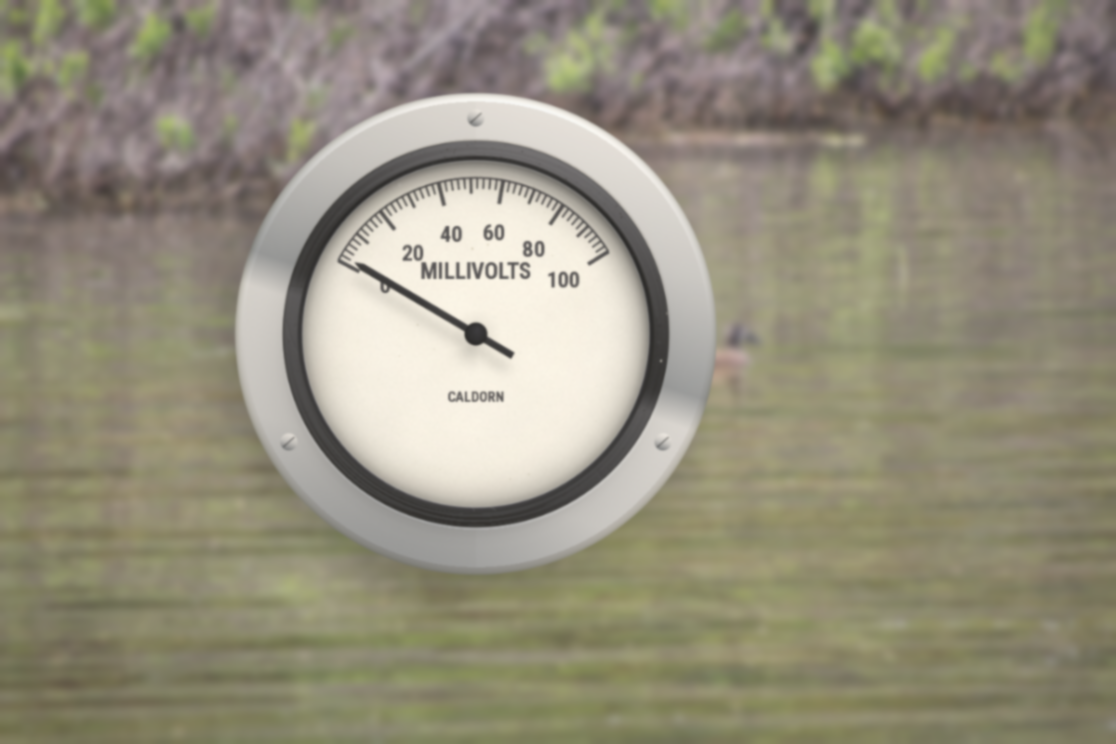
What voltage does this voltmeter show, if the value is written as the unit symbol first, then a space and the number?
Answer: mV 2
